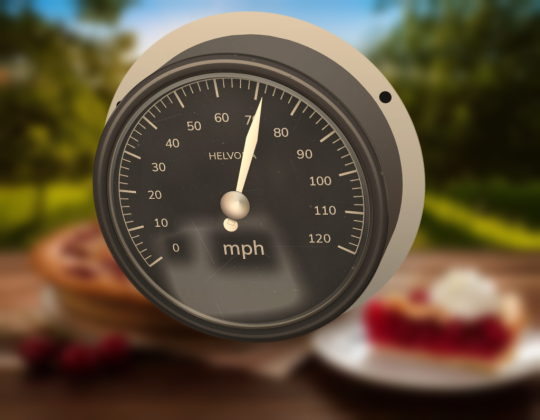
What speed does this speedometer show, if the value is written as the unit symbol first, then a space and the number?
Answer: mph 72
